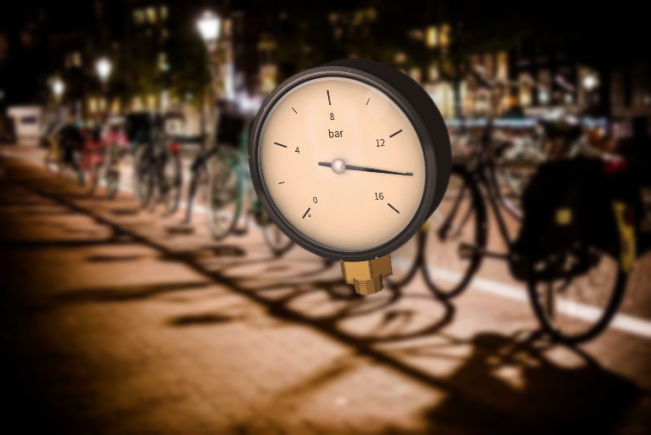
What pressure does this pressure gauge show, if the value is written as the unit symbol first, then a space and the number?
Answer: bar 14
